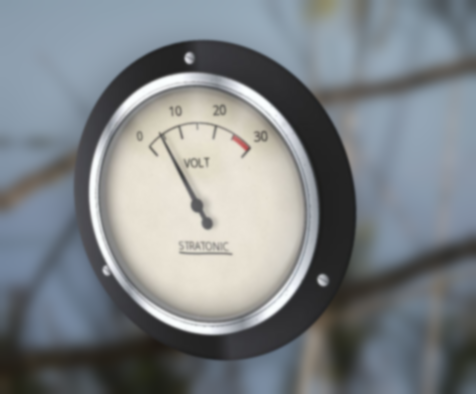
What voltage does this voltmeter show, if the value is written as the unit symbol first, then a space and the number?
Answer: V 5
